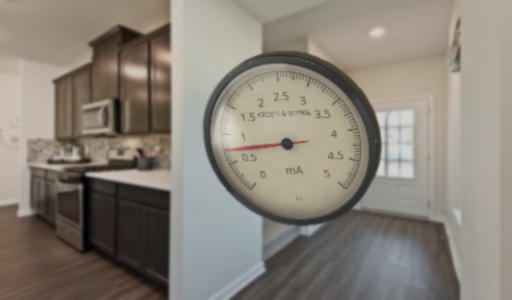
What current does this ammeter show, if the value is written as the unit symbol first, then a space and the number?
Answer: mA 0.75
